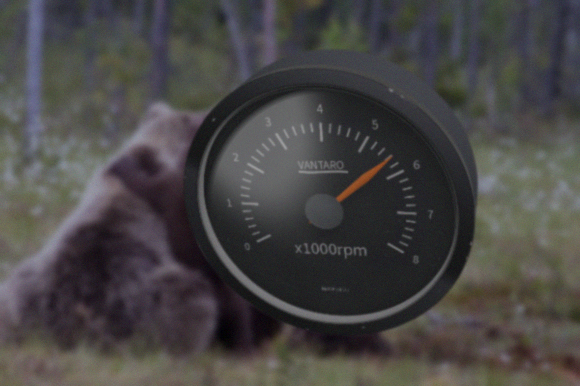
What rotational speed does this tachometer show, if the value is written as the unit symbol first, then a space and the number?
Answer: rpm 5600
